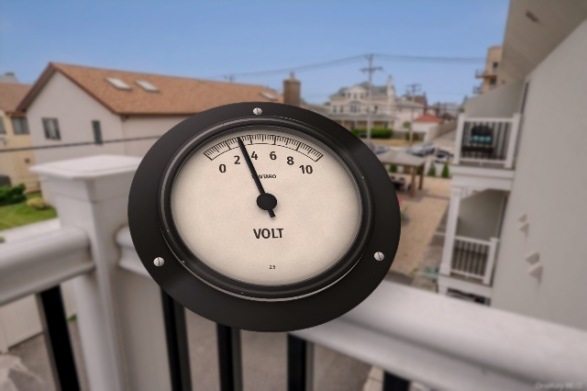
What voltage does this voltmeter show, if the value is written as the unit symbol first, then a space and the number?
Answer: V 3
